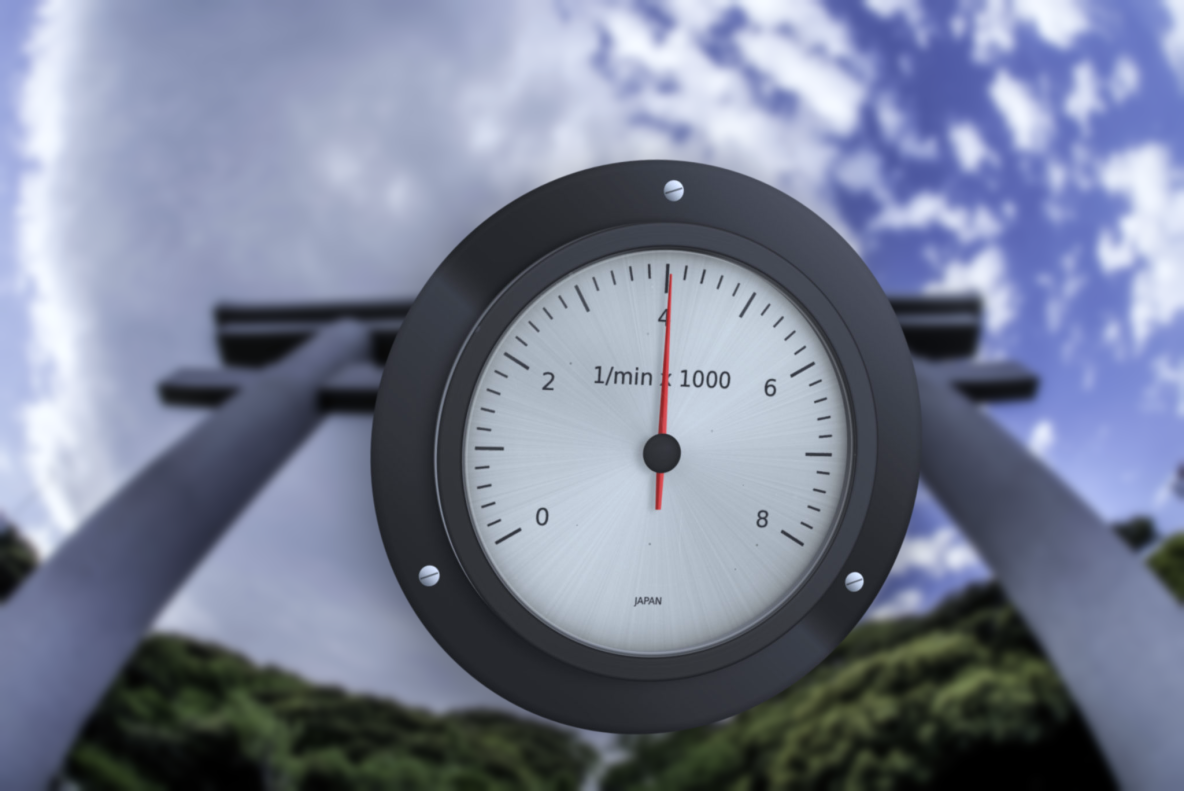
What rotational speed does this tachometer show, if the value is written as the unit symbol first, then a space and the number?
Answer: rpm 4000
